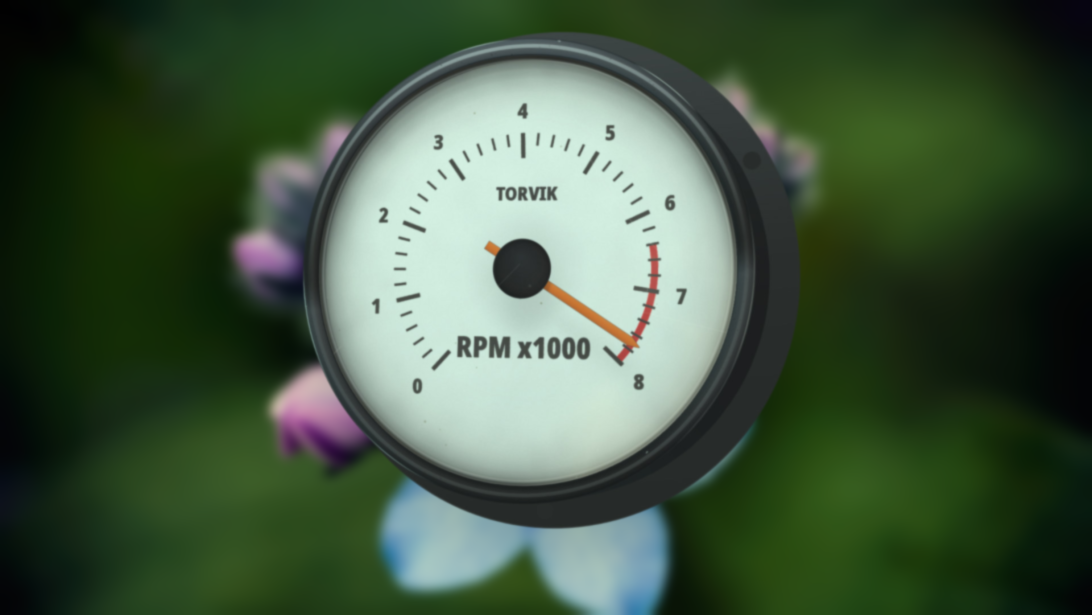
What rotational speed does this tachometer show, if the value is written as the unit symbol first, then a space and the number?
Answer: rpm 7700
